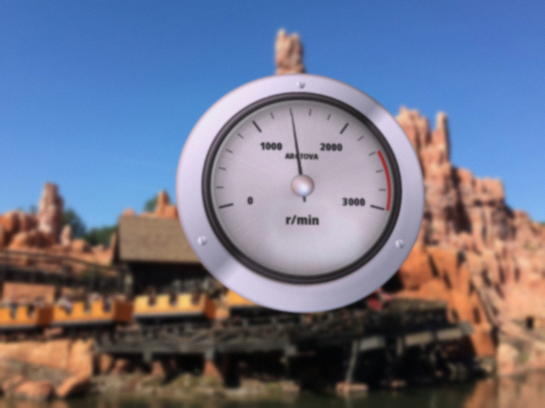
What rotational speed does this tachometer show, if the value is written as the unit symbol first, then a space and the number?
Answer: rpm 1400
